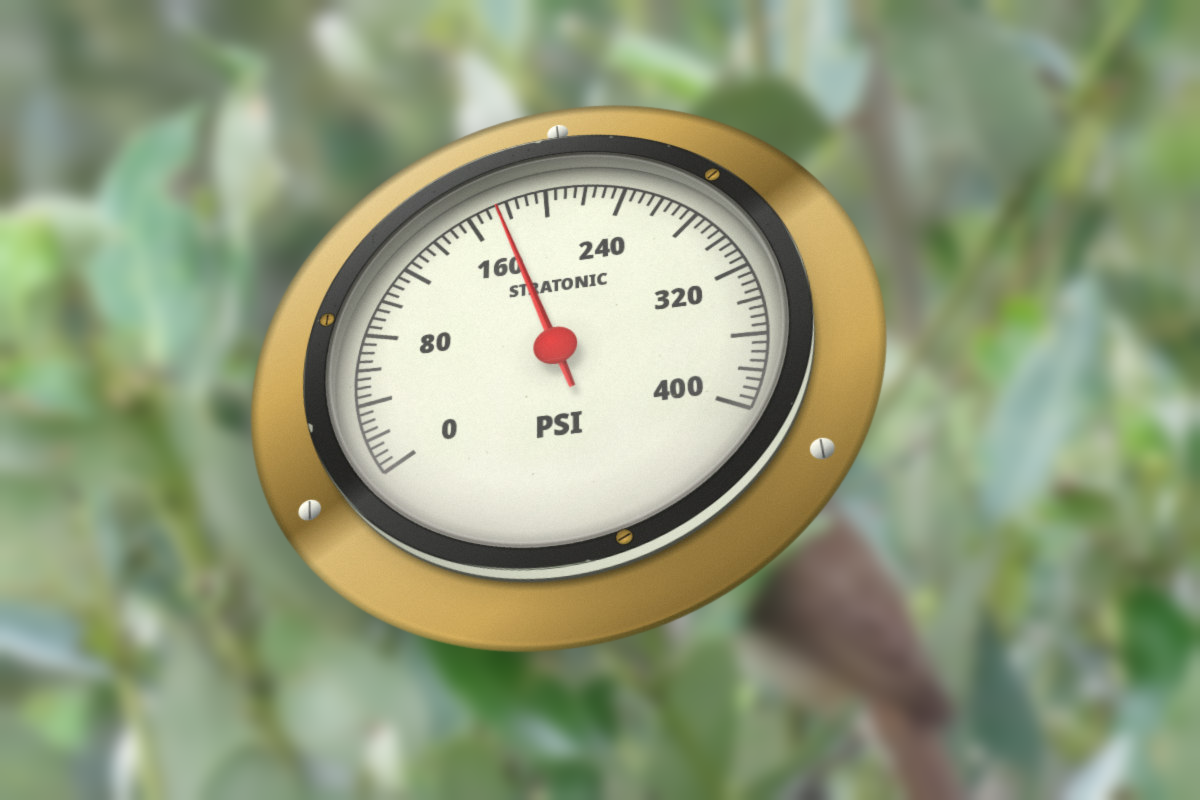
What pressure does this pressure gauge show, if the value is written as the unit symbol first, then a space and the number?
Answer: psi 175
